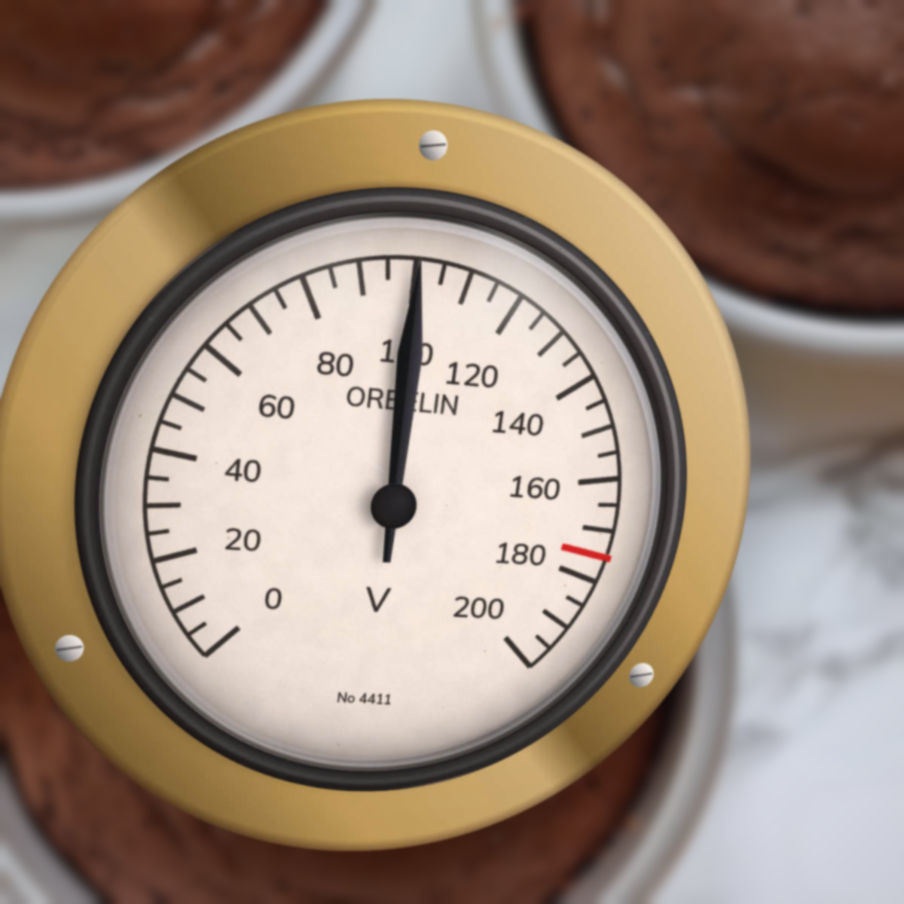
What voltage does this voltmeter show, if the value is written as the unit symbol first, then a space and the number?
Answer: V 100
